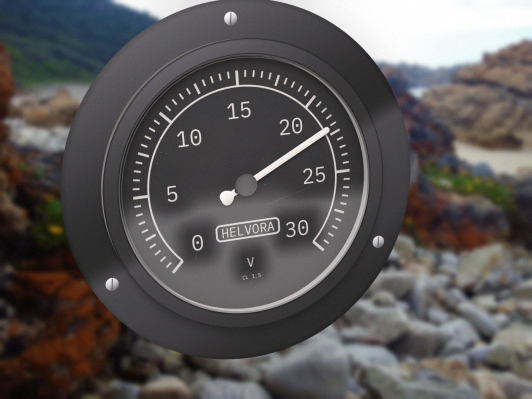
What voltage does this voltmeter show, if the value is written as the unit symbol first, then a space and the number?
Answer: V 22
